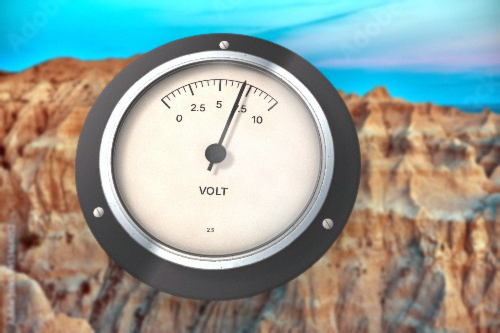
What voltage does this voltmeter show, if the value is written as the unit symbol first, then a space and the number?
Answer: V 7
